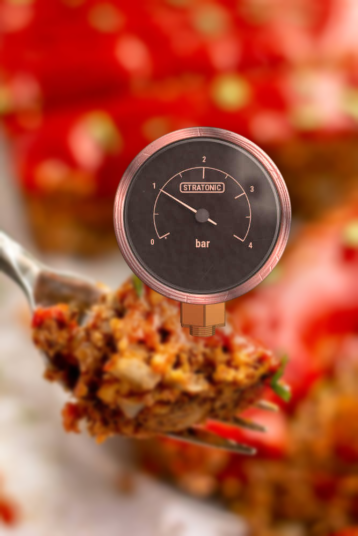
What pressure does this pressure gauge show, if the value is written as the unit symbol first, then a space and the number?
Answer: bar 1
